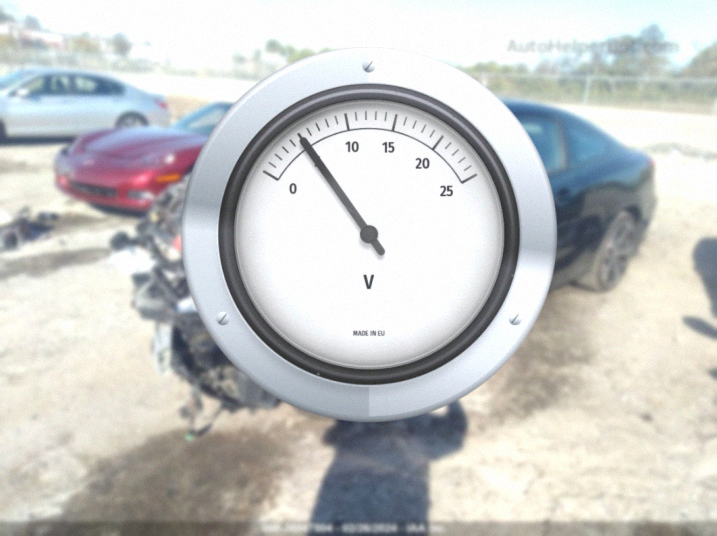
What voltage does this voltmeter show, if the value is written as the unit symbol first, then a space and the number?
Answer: V 5
